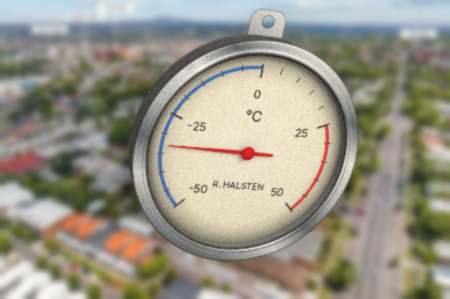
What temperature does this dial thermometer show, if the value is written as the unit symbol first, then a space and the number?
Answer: °C -32.5
